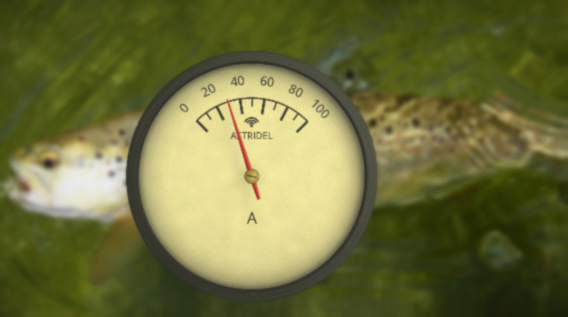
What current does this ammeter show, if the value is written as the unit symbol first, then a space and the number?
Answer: A 30
